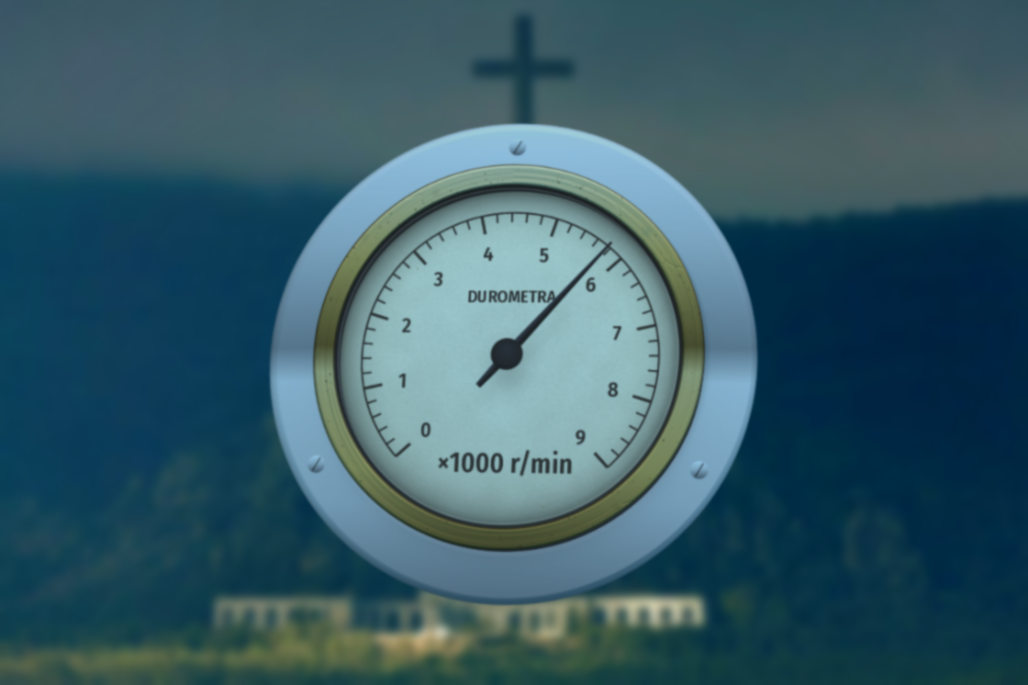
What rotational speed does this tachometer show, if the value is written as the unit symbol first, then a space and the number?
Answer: rpm 5800
